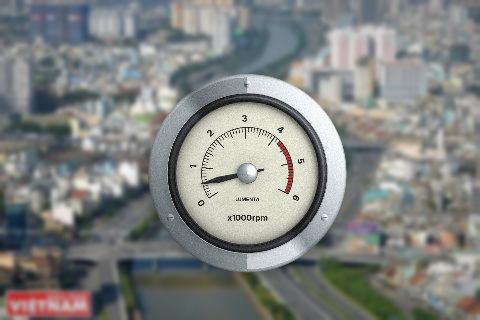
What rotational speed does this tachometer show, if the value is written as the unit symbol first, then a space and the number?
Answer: rpm 500
